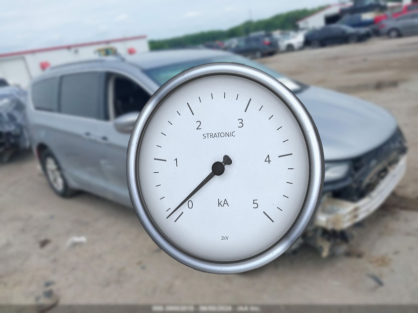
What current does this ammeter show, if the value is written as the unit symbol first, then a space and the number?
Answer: kA 0.1
